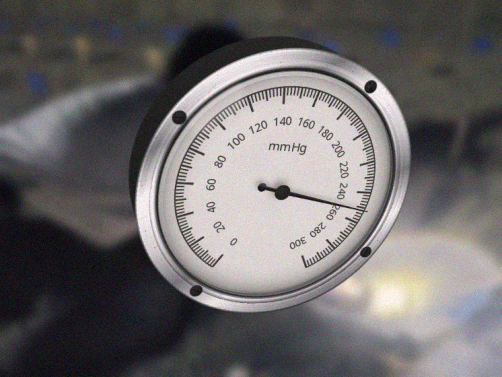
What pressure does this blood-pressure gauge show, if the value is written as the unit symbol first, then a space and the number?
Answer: mmHg 250
